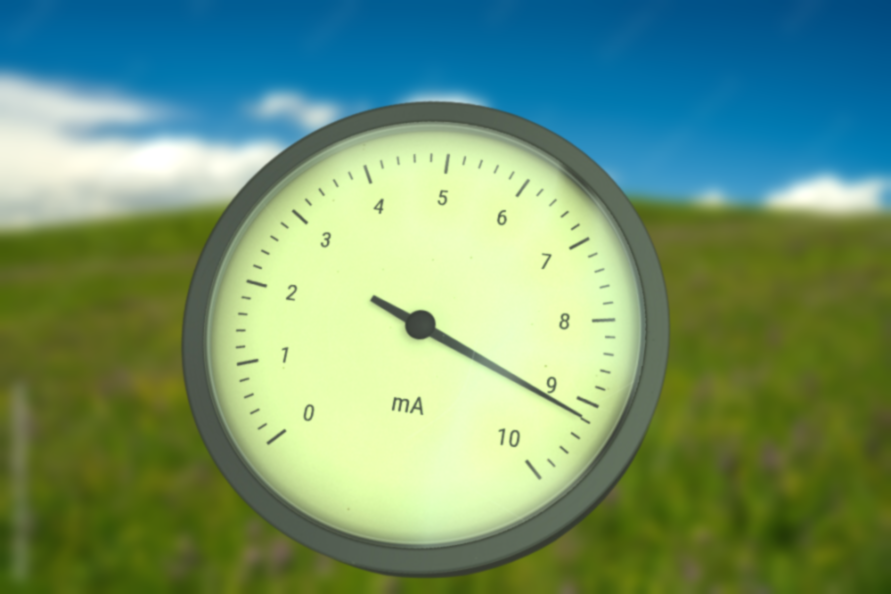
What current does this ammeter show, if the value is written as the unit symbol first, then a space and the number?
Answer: mA 9.2
